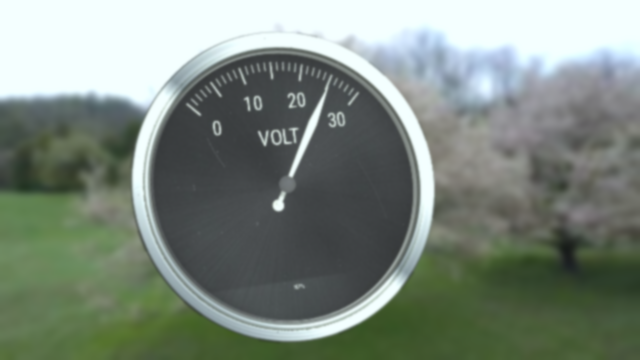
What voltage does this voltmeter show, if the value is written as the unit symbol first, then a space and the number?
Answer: V 25
